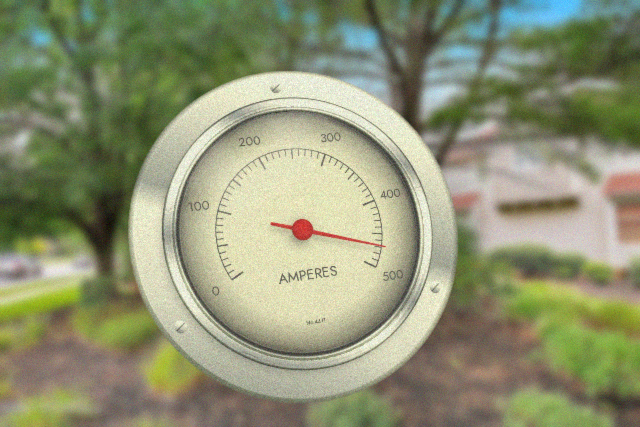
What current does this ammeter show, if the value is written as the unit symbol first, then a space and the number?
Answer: A 470
